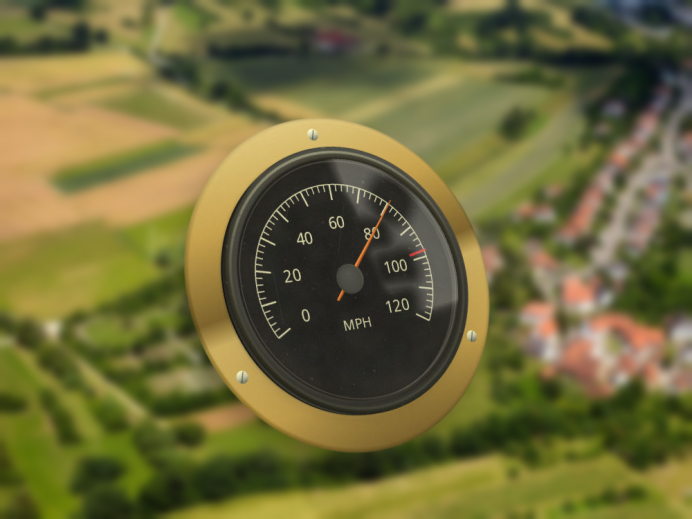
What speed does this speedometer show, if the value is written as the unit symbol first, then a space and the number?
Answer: mph 80
